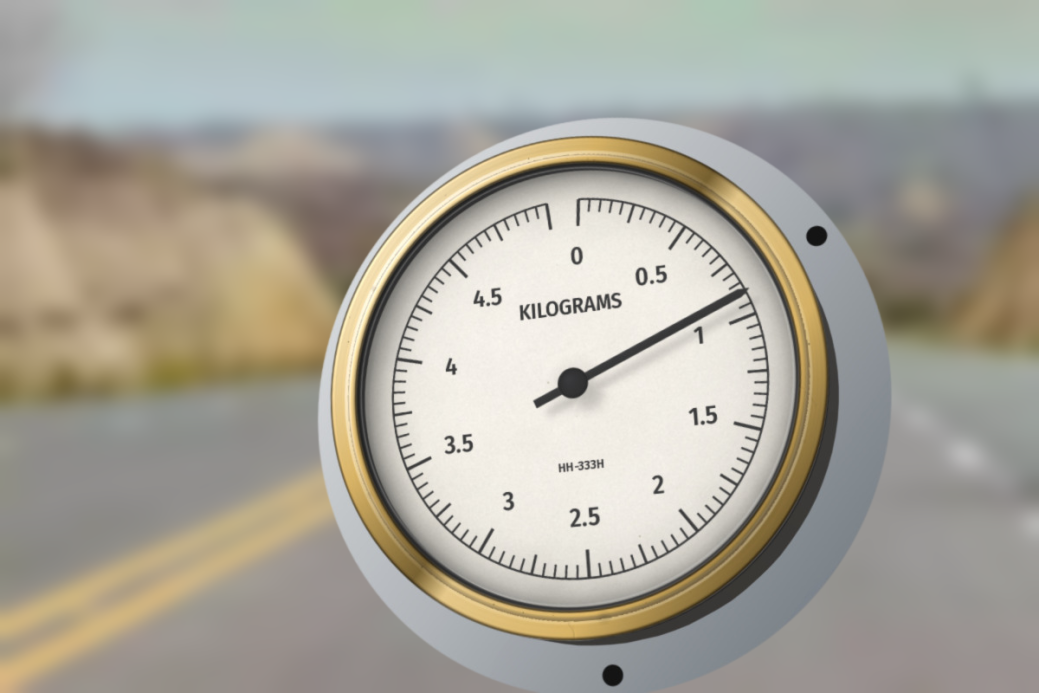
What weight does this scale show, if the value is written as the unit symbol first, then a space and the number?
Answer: kg 0.9
